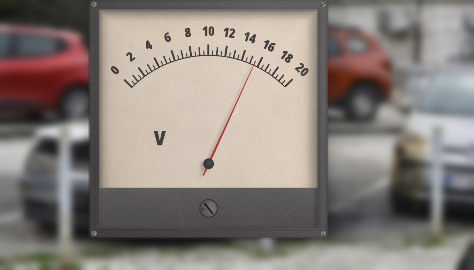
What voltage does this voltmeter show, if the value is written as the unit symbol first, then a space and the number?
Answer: V 15.5
